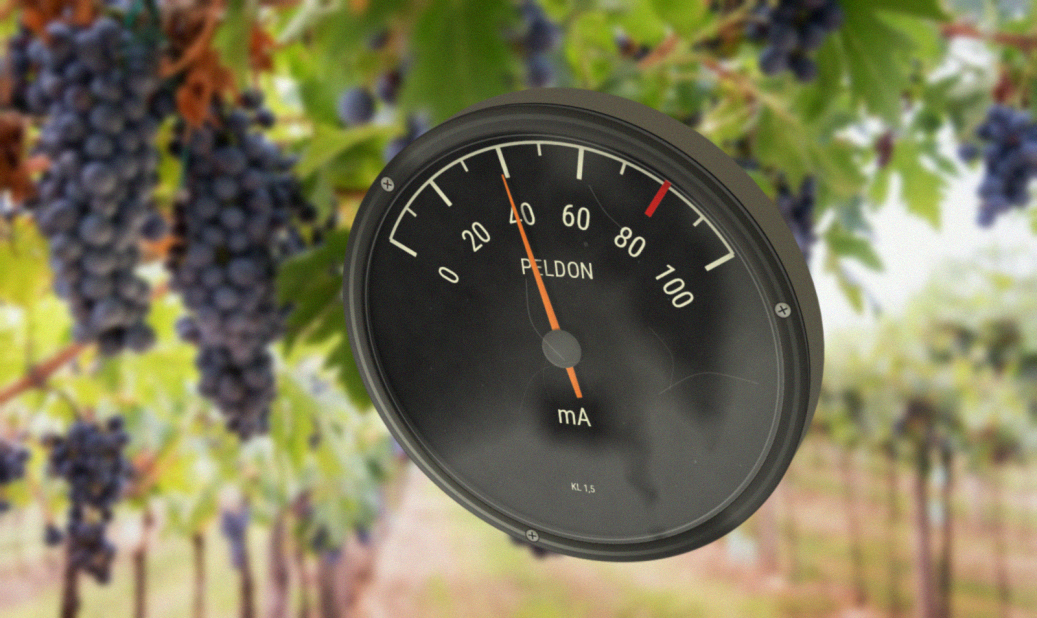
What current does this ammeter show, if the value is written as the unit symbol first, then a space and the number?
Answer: mA 40
